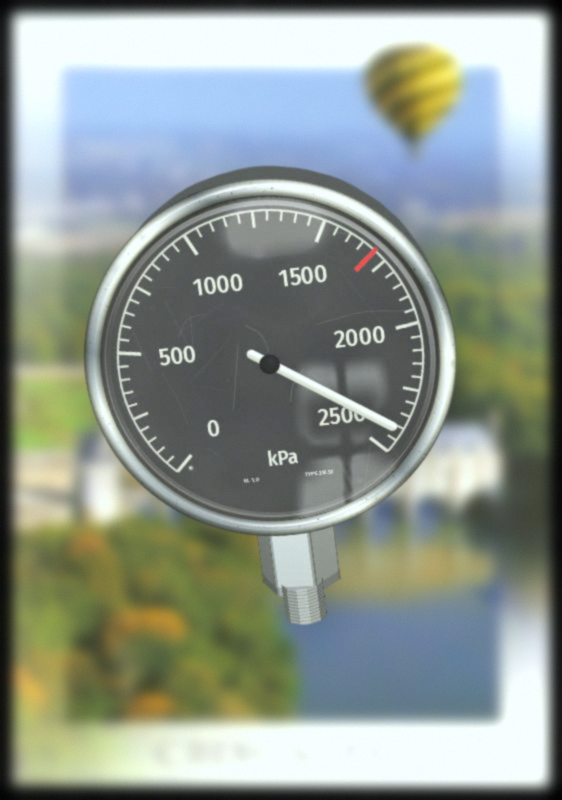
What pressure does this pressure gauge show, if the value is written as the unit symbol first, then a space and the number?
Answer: kPa 2400
